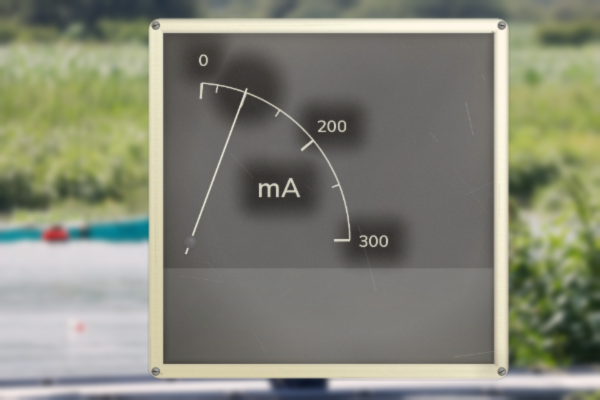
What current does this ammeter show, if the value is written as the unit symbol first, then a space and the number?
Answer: mA 100
